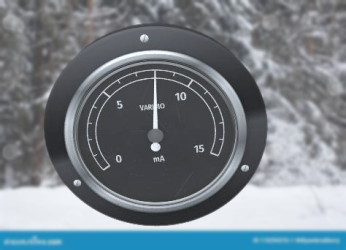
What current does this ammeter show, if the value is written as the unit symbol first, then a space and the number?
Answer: mA 8
